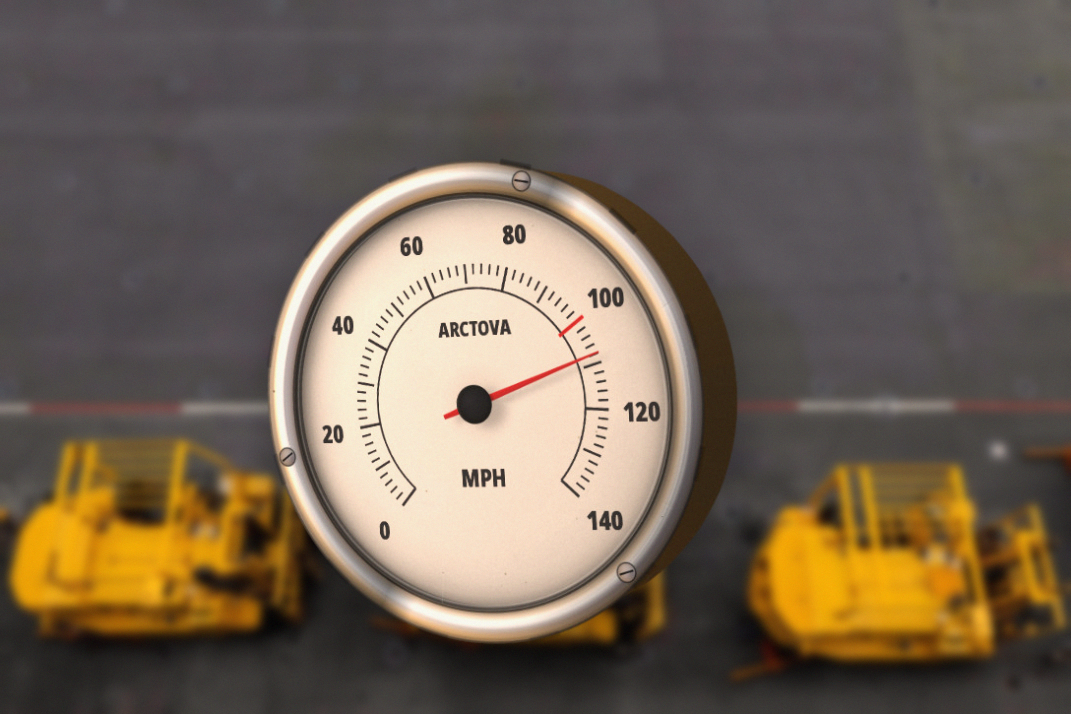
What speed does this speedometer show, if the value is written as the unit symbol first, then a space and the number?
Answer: mph 108
